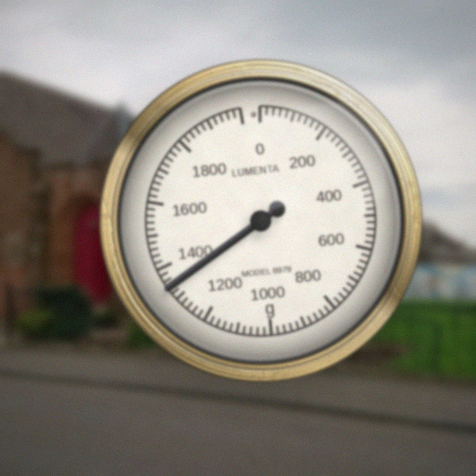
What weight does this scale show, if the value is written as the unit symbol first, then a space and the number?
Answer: g 1340
